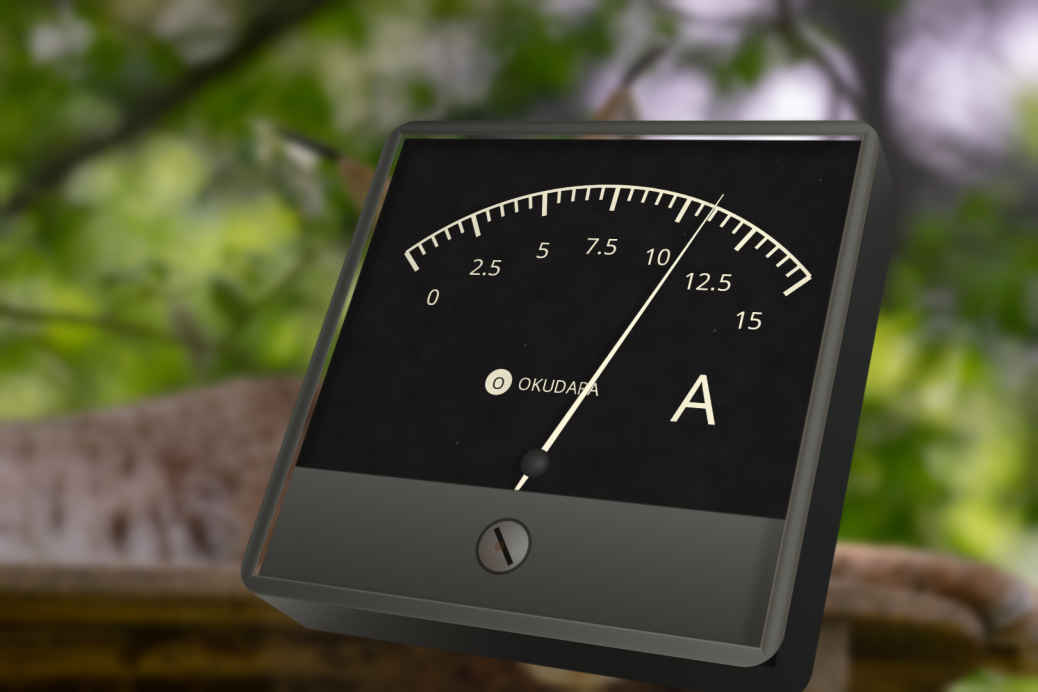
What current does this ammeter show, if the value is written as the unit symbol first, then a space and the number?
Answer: A 11
